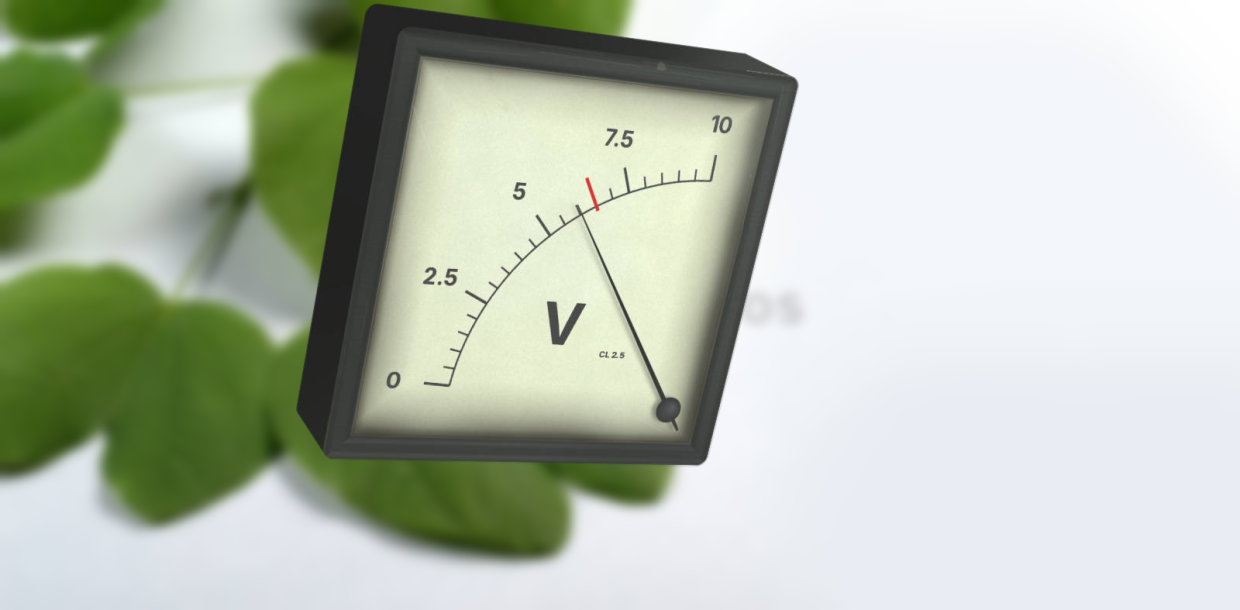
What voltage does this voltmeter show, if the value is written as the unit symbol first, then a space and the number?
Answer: V 6
